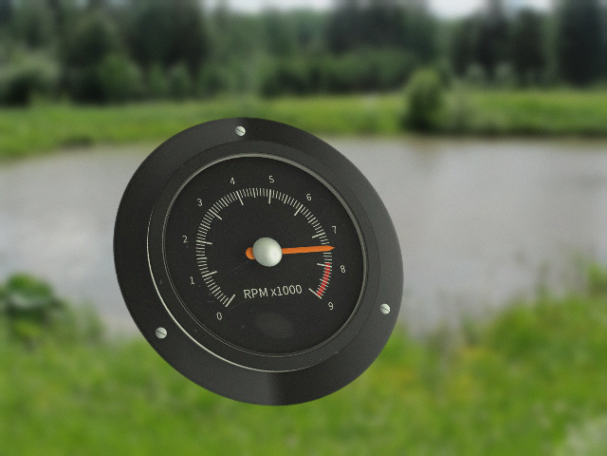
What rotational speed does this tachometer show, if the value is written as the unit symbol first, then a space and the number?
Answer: rpm 7500
